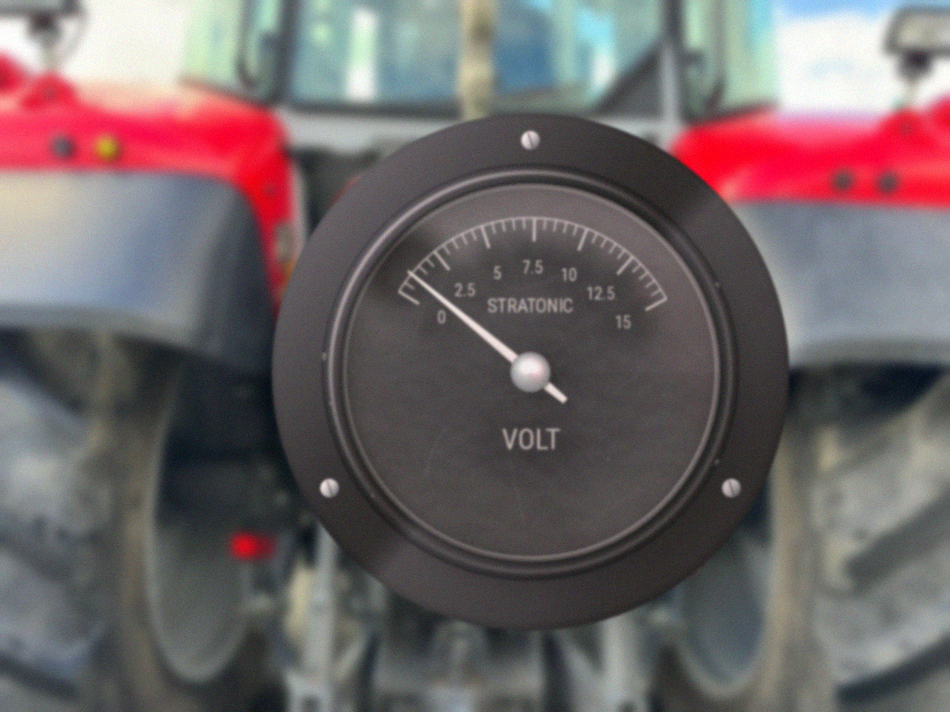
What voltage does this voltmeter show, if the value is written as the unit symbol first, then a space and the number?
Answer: V 1
